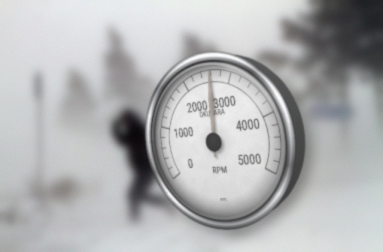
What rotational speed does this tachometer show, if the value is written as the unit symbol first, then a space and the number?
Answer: rpm 2600
